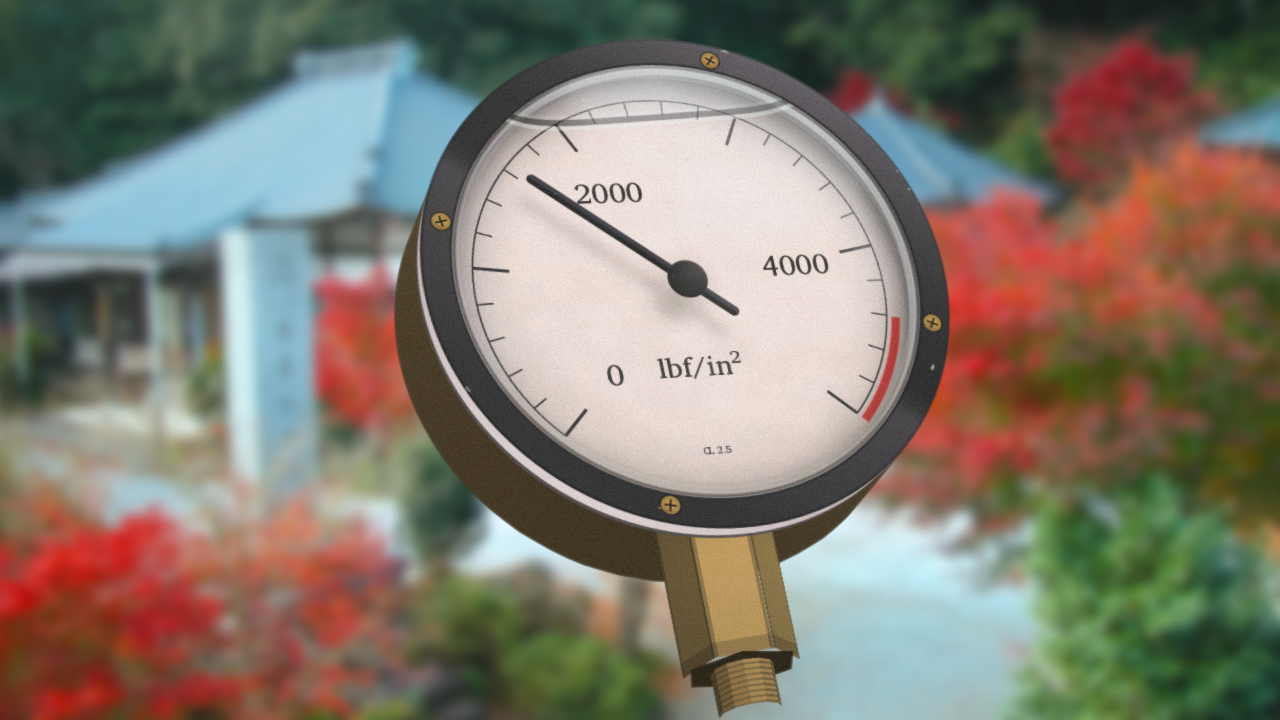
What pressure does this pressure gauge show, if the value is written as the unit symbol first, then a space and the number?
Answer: psi 1600
